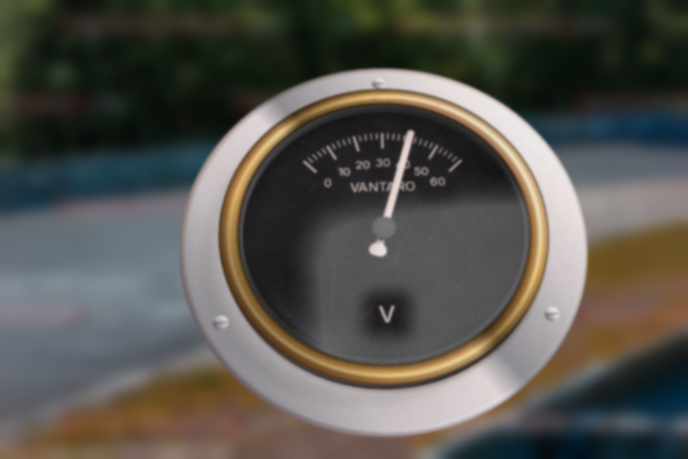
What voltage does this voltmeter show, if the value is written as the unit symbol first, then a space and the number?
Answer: V 40
